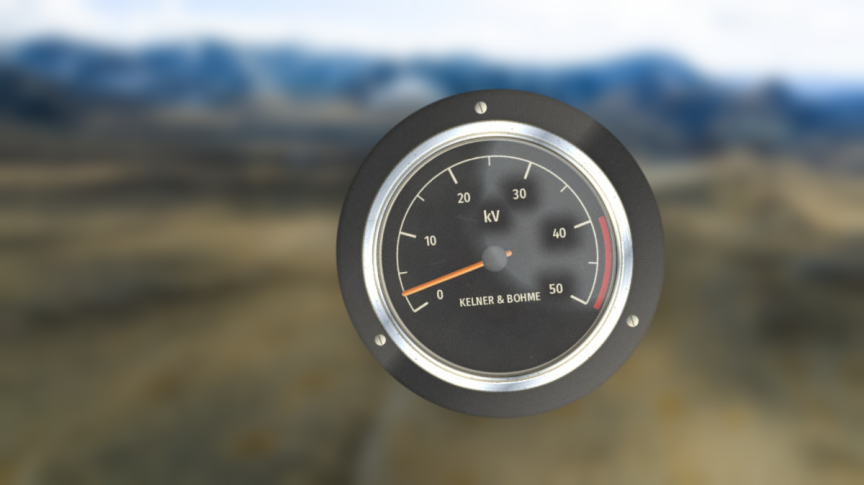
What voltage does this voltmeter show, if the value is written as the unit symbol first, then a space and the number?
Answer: kV 2.5
